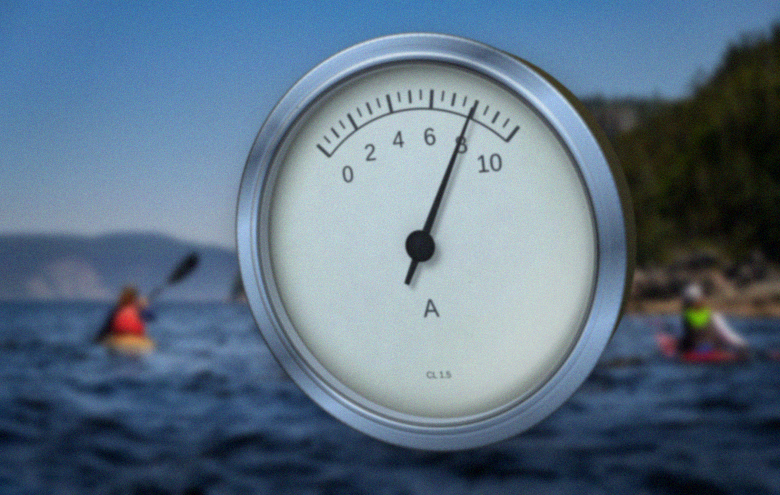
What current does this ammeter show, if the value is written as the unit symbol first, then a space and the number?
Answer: A 8
